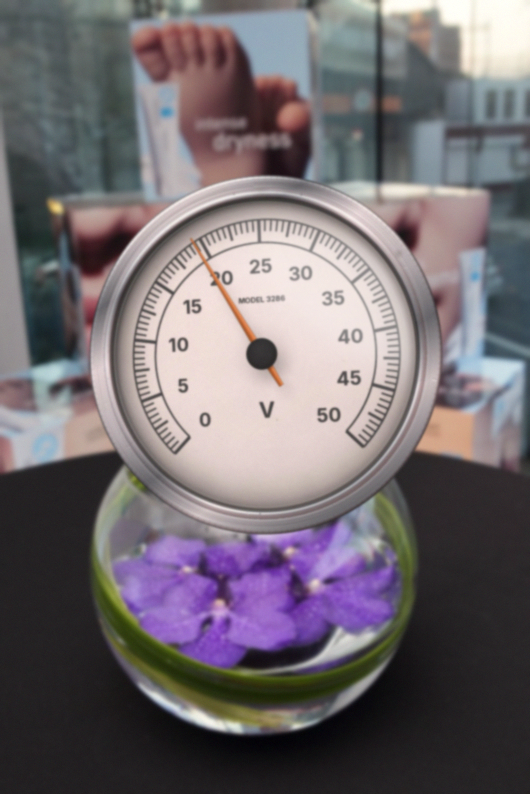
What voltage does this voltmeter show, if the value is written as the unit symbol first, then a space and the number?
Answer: V 19.5
